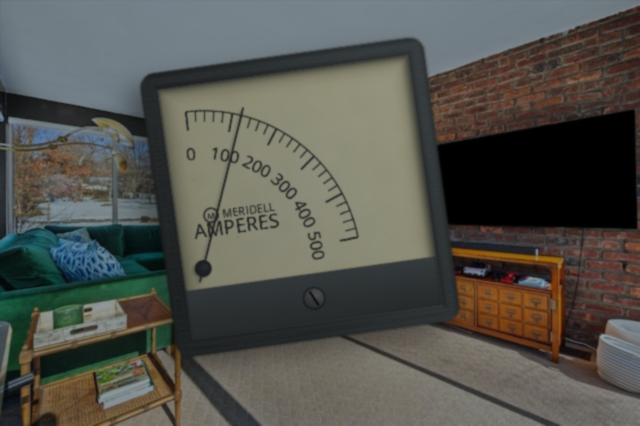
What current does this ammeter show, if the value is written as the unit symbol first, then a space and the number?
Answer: A 120
